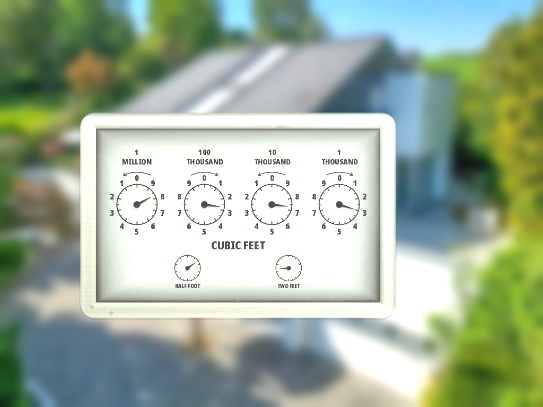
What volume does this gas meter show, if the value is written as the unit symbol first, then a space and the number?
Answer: ft³ 827300
